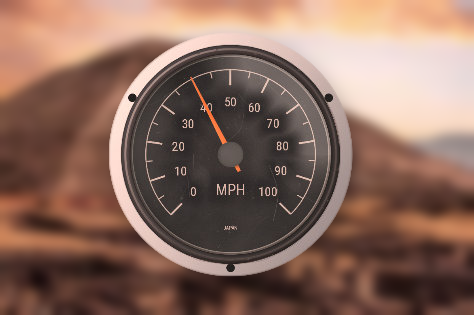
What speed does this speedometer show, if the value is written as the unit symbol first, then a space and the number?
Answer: mph 40
